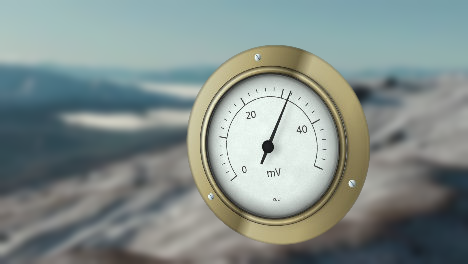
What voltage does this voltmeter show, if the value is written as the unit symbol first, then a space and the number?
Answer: mV 32
